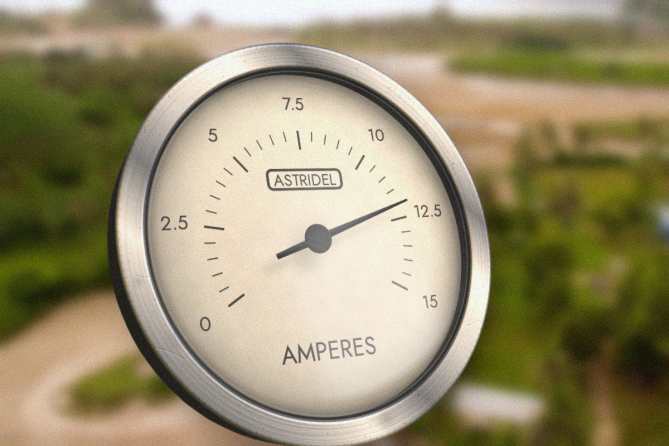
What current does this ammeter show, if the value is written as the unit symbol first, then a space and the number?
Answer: A 12
